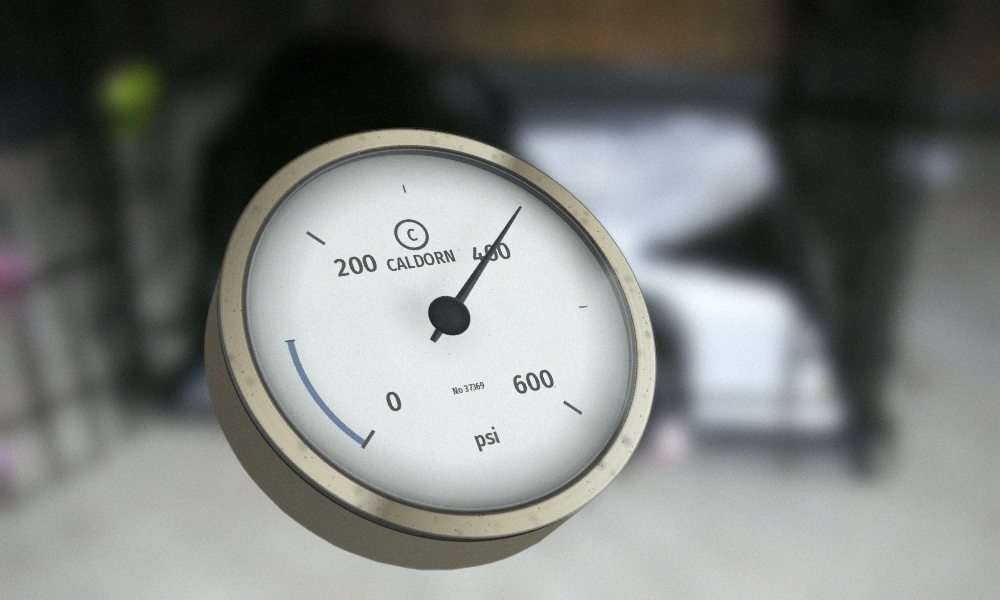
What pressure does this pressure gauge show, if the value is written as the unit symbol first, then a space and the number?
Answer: psi 400
